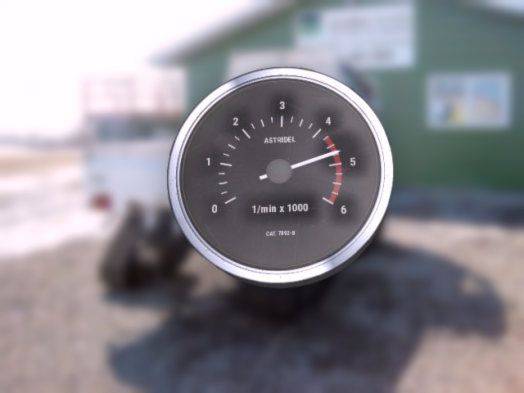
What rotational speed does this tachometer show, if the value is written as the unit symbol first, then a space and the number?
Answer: rpm 4750
